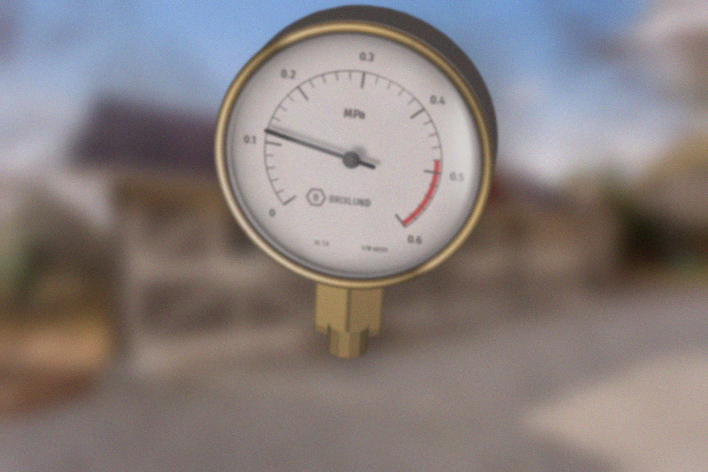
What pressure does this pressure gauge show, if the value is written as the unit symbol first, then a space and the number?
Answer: MPa 0.12
